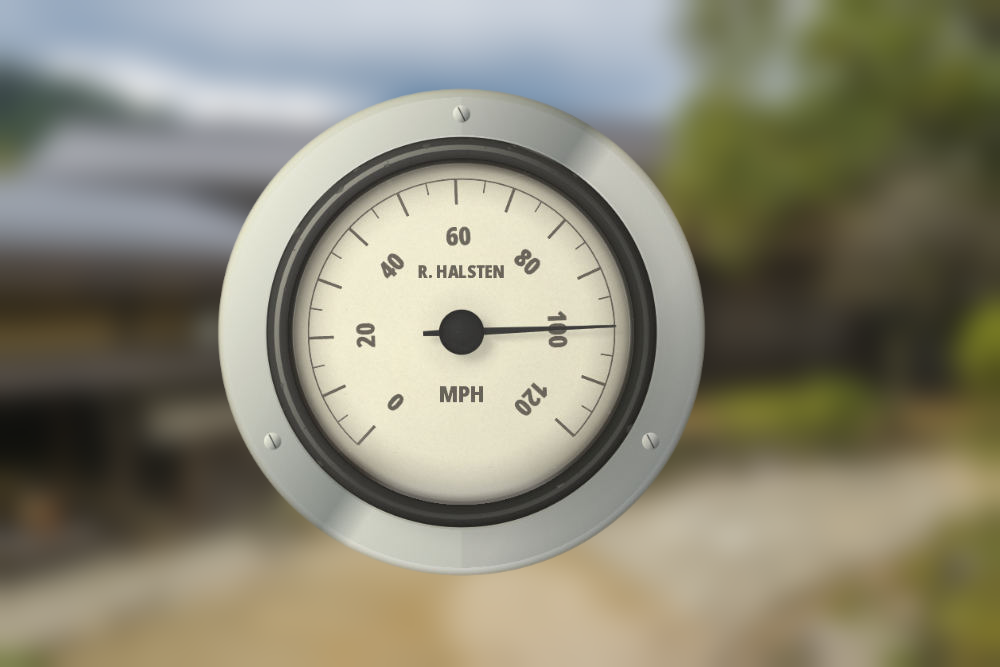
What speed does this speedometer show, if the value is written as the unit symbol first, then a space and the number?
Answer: mph 100
